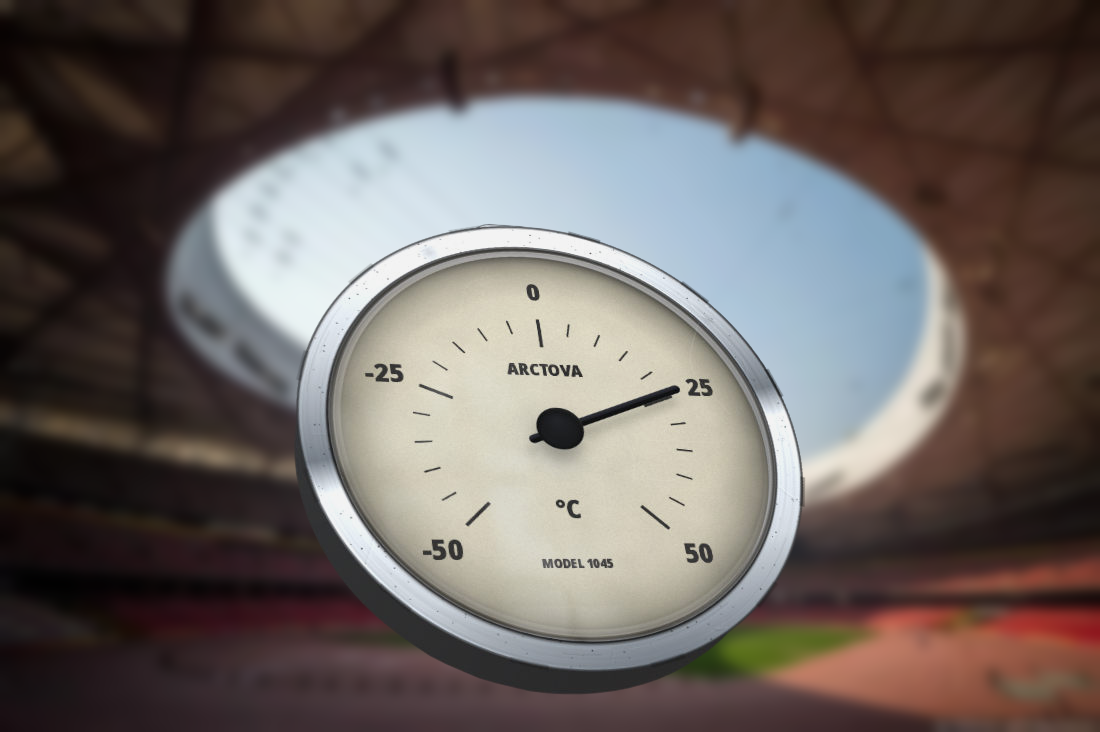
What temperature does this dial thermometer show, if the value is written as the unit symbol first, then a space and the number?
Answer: °C 25
